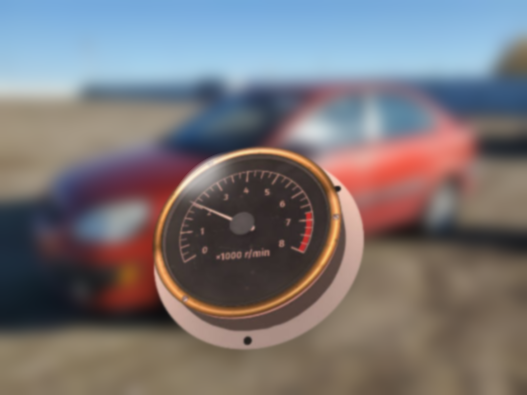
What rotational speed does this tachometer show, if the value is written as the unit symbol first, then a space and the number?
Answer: rpm 2000
